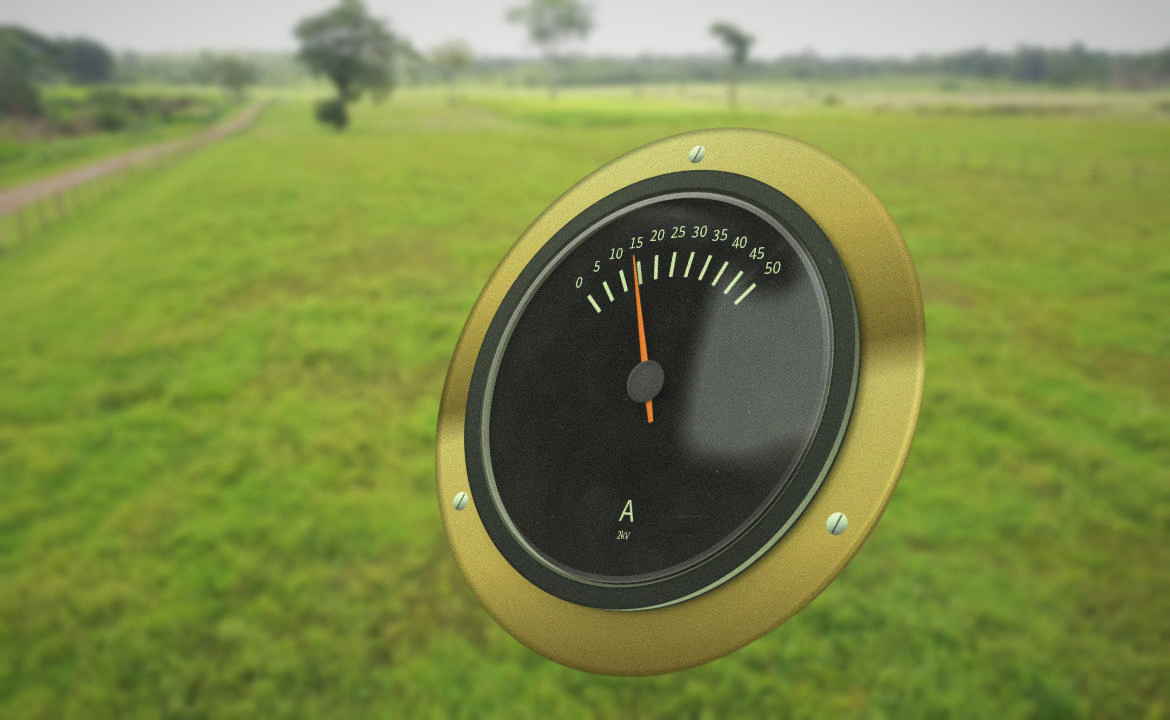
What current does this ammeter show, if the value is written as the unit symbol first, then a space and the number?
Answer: A 15
